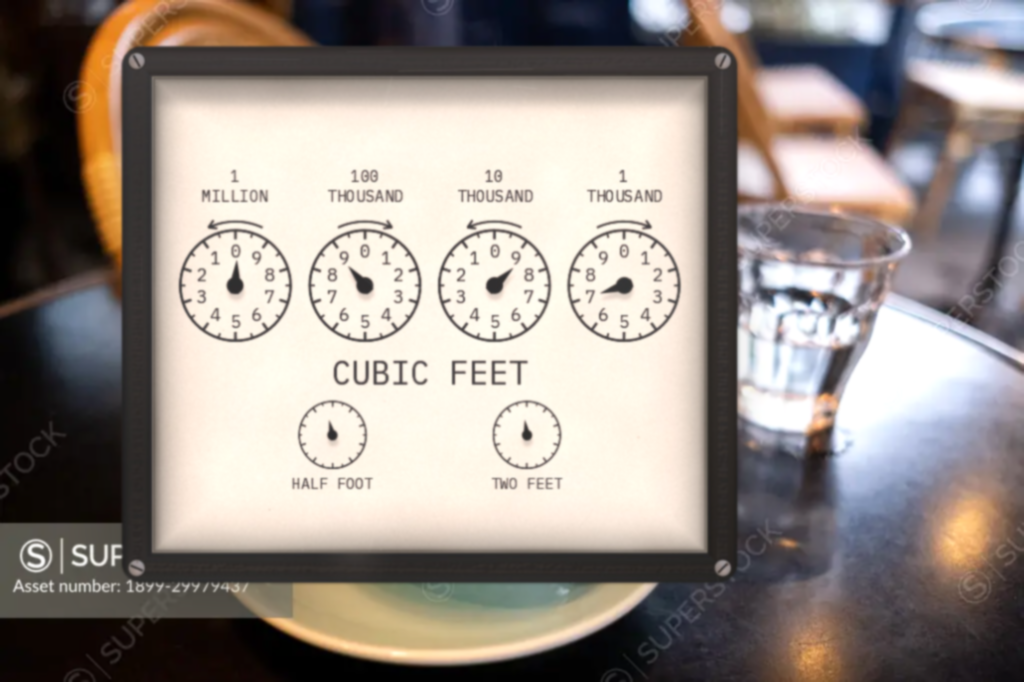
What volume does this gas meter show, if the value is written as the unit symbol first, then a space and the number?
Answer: ft³ 988700
